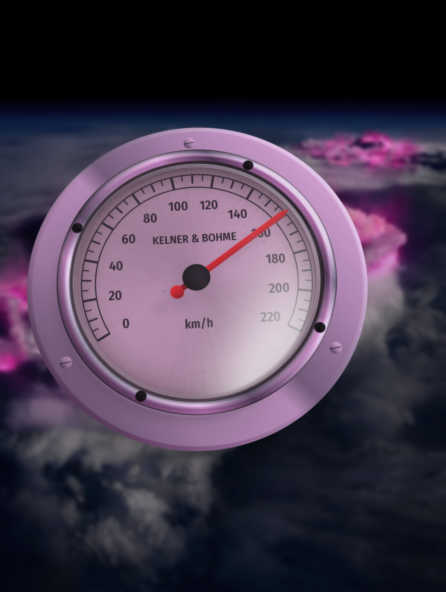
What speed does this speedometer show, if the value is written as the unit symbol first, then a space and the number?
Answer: km/h 160
